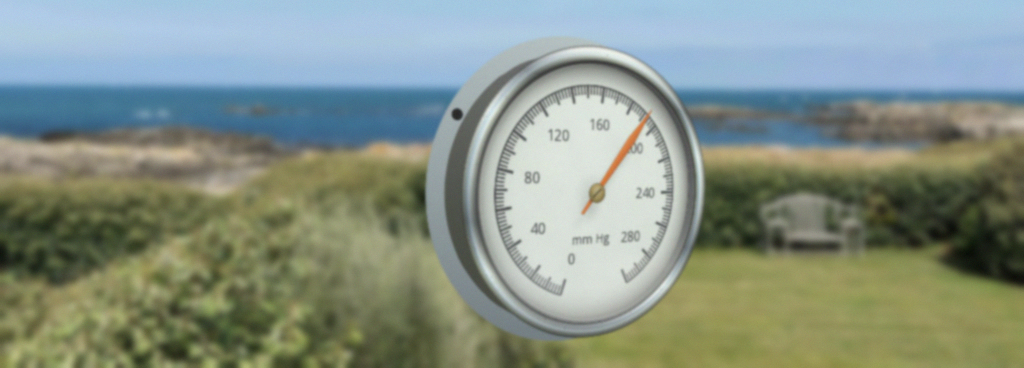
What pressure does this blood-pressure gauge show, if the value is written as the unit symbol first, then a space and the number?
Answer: mmHg 190
